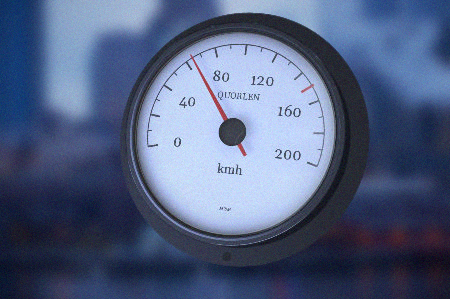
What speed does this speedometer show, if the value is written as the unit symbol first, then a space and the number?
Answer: km/h 65
